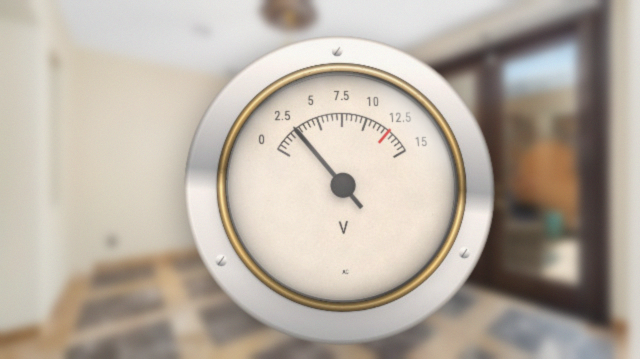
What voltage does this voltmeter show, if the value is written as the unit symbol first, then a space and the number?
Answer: V 2.5
